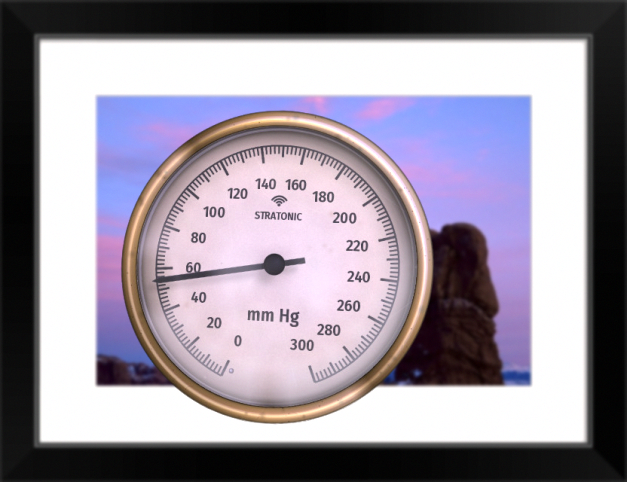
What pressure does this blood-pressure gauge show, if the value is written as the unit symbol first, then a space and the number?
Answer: mmHg 54
